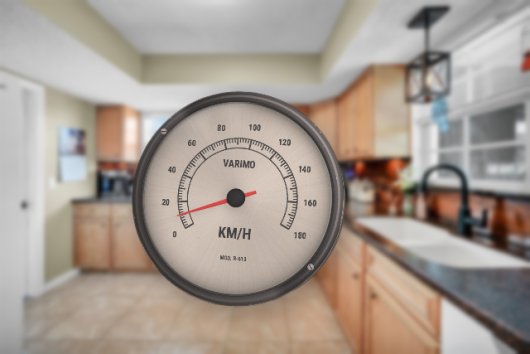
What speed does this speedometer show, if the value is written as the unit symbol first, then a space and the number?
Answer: km/h 10
